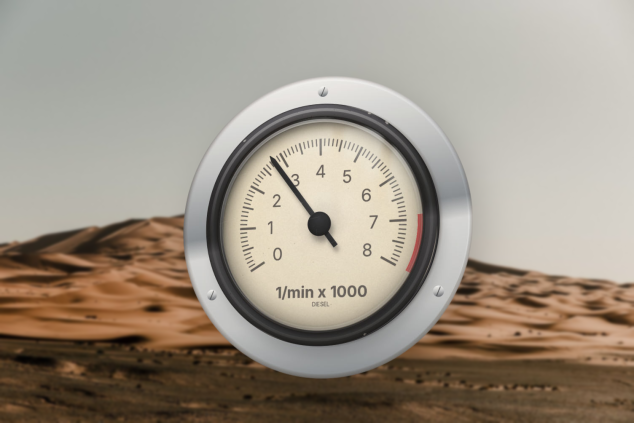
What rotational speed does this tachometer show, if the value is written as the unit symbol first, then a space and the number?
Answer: rpm 2800
